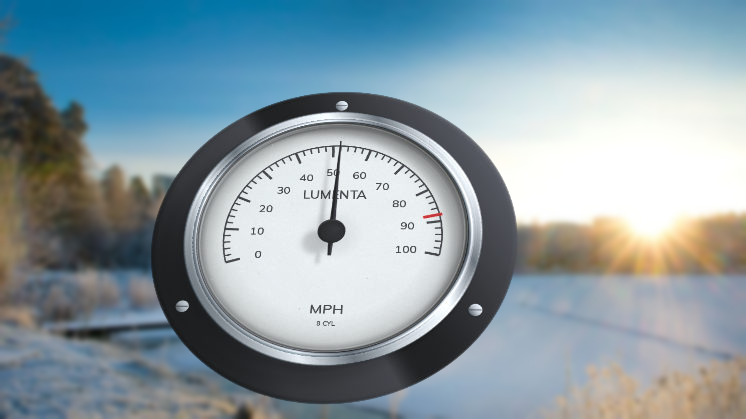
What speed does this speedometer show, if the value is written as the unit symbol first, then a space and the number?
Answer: mph 52
